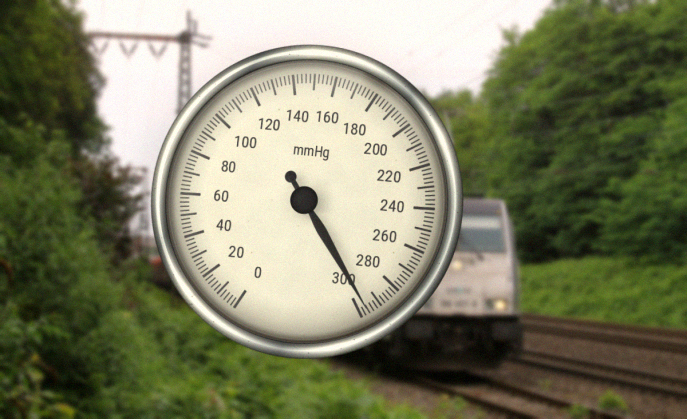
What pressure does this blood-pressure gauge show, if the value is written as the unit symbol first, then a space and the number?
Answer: mmHg 296
